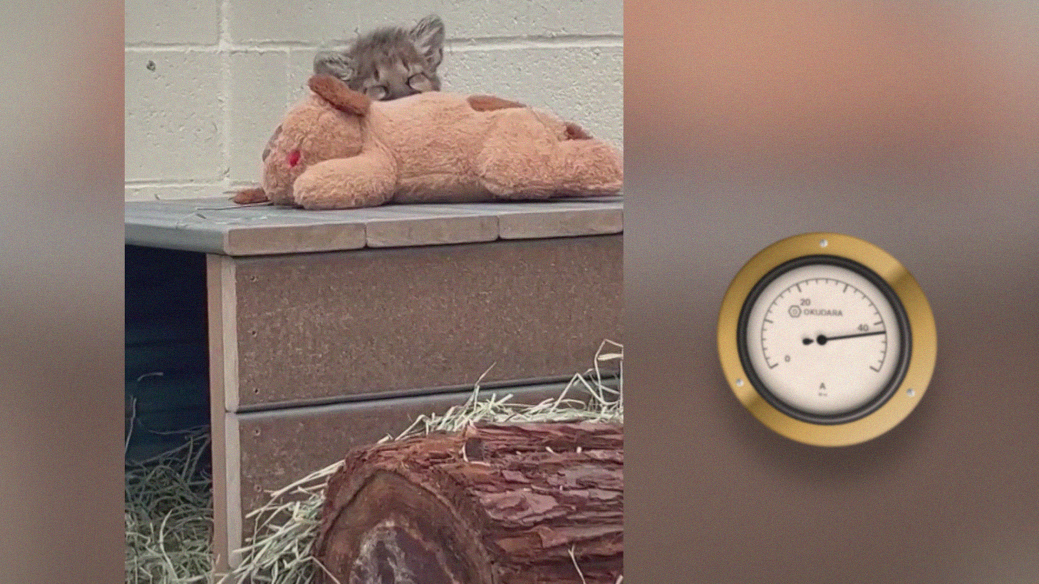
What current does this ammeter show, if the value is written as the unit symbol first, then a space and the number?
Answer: A 42
